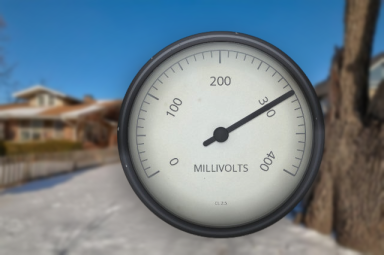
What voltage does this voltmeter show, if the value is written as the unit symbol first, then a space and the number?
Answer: mV 300
